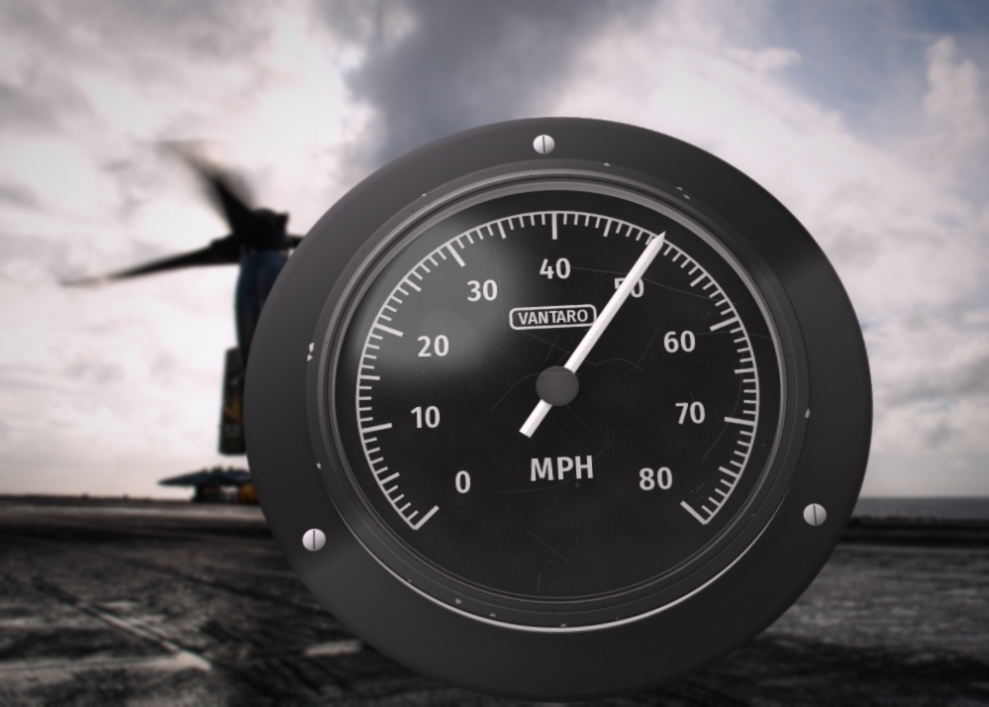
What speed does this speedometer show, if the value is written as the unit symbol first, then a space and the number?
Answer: mph 50
